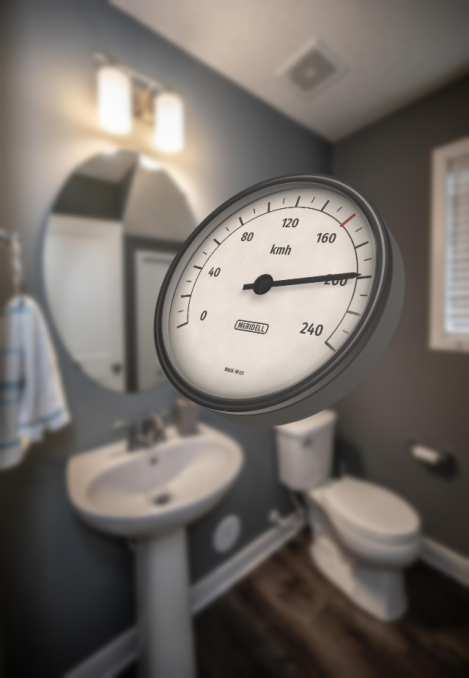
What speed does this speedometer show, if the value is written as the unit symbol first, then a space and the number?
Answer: km/h 200
